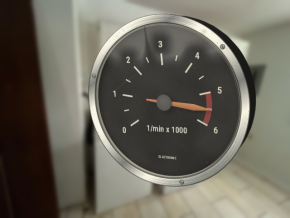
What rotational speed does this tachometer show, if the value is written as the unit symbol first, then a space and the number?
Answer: rpm 5500
